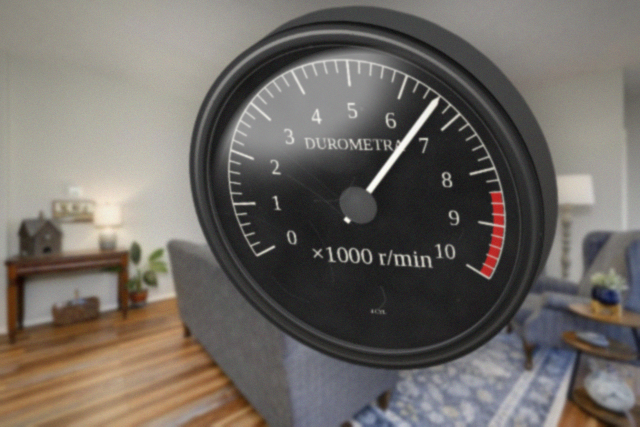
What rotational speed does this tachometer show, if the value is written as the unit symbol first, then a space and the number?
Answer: rpm 6600
